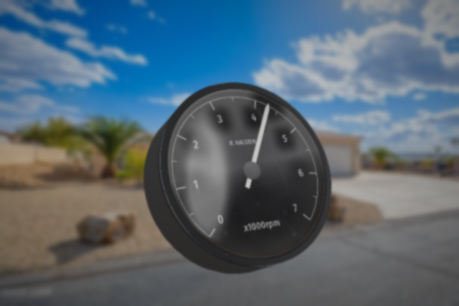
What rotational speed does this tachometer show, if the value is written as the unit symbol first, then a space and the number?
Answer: rpm 4250
